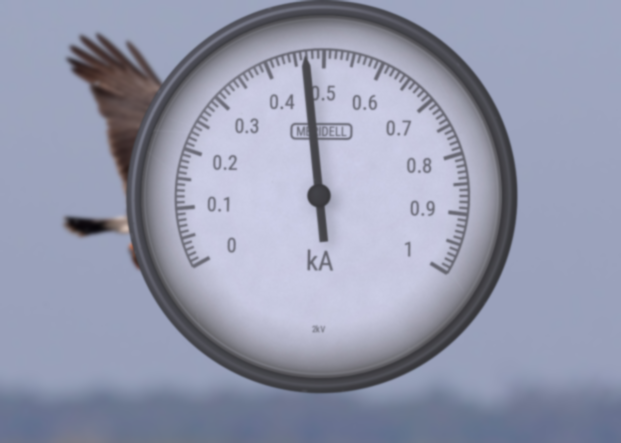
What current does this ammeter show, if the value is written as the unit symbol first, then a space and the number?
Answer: kA 0.47
